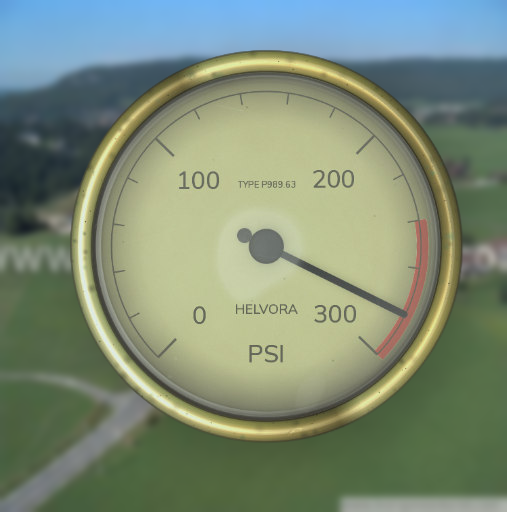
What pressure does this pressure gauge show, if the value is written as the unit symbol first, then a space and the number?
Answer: psi 280
